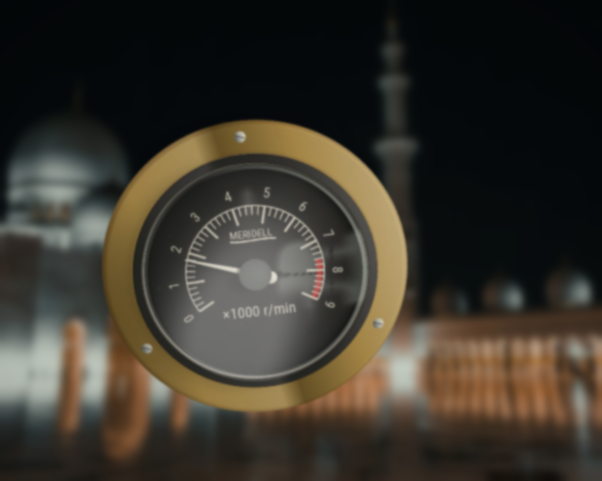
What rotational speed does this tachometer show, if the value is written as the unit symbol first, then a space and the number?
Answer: rpm 1800
